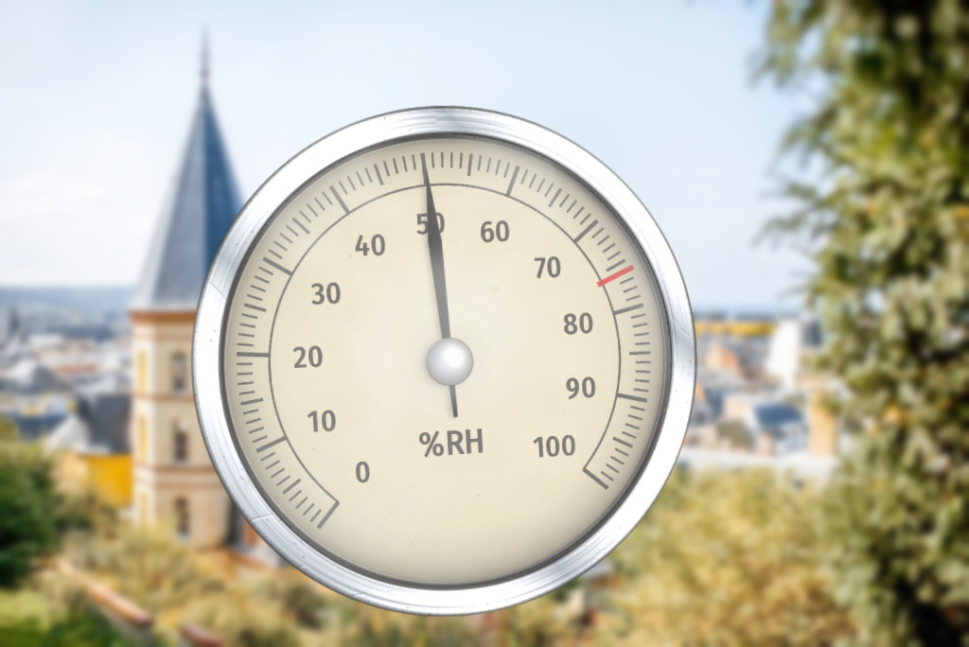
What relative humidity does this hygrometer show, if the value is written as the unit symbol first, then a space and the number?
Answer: % 50
